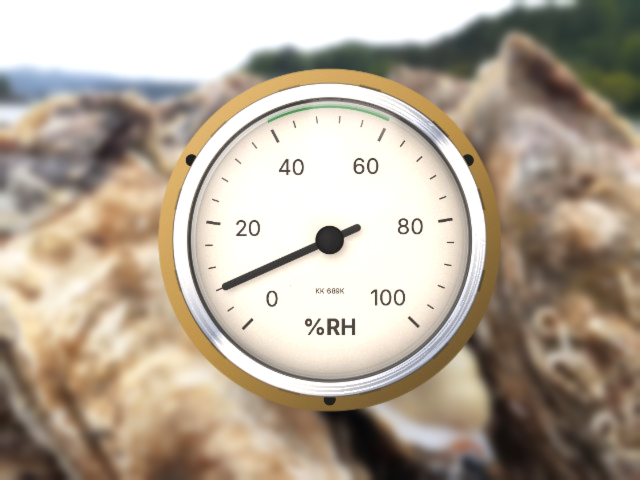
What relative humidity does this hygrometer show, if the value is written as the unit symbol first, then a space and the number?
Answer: % 8
